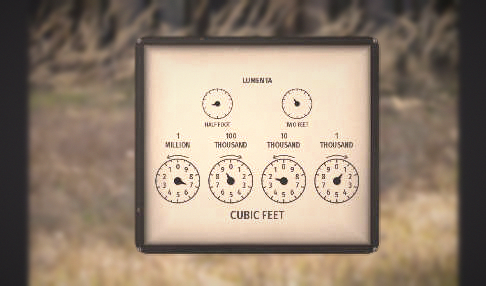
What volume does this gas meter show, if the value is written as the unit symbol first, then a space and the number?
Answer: ft³ 692100
